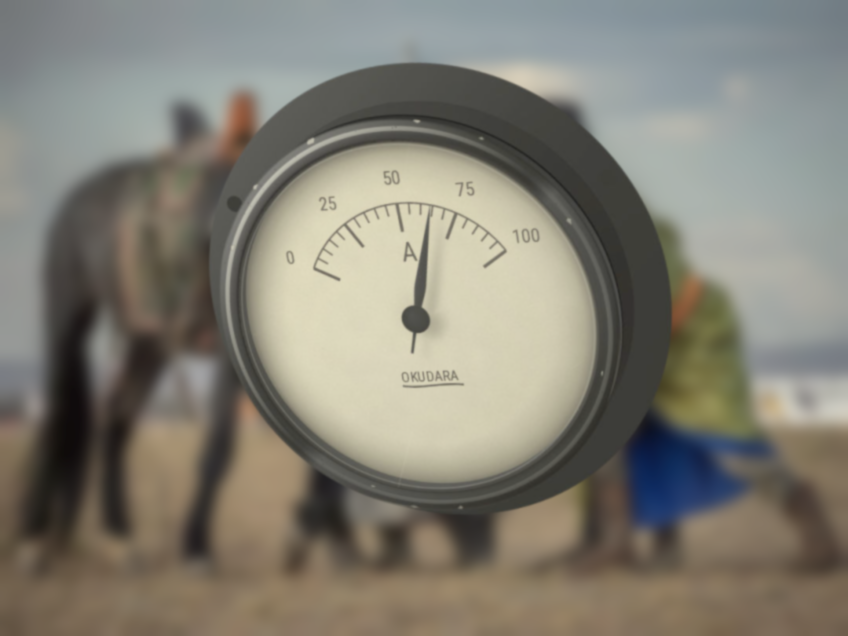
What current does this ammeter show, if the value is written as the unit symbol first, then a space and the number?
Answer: A 65
